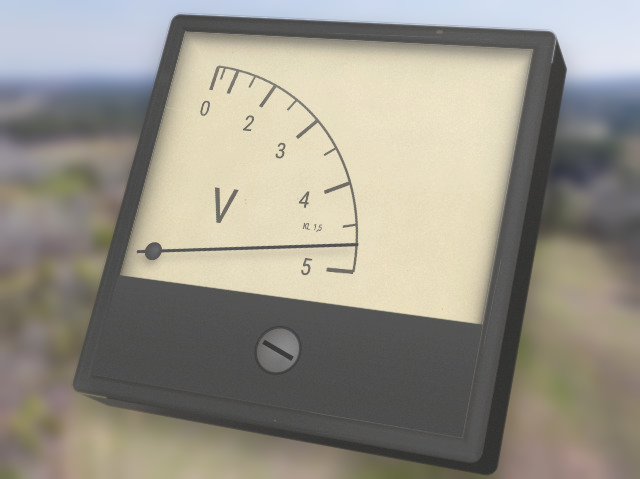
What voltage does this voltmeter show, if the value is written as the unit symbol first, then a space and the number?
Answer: V 4.75
